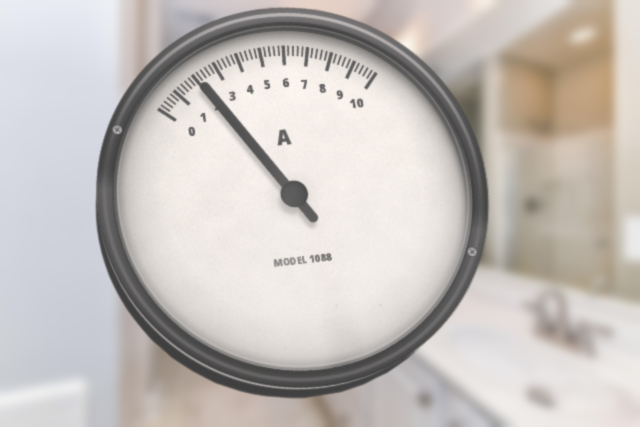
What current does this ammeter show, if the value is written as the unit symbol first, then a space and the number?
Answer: A 2
